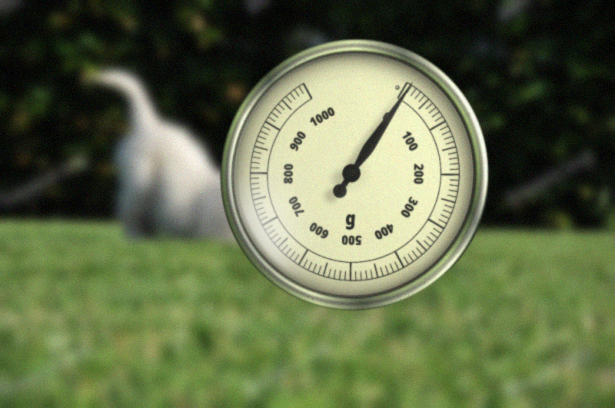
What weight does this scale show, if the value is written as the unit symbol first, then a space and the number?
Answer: g 10
